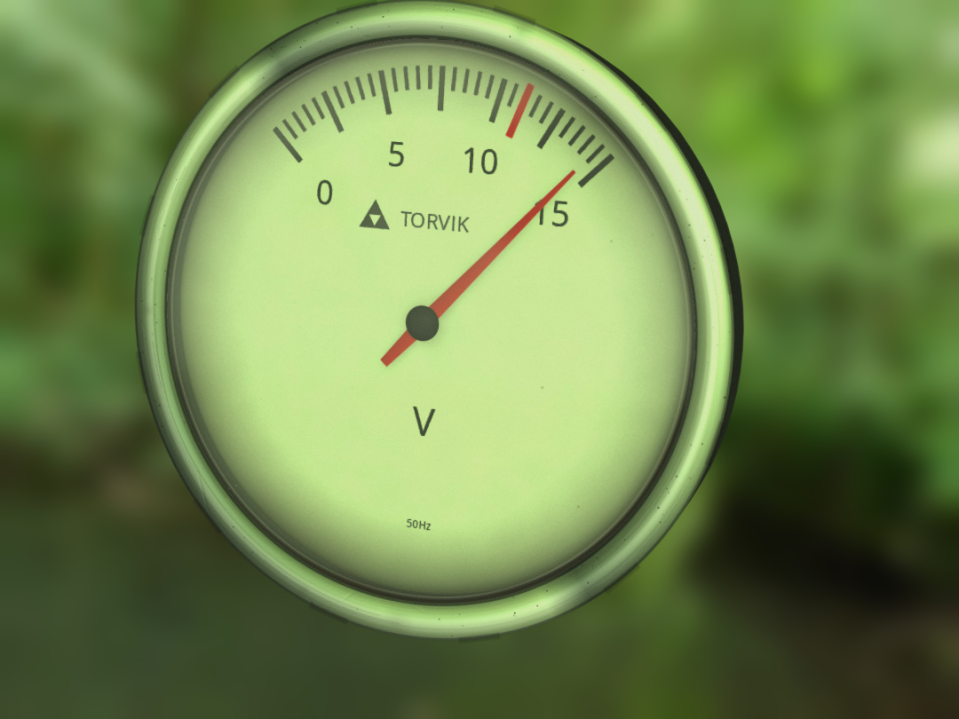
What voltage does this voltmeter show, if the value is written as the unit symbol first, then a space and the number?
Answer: V 14.5
